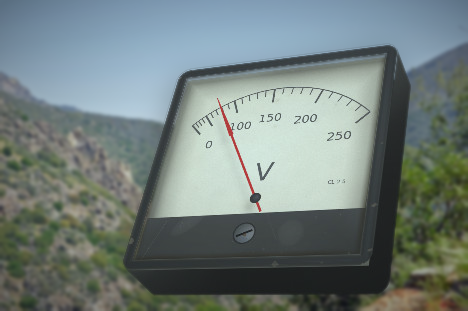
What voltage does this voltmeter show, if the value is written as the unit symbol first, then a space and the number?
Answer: V 80
